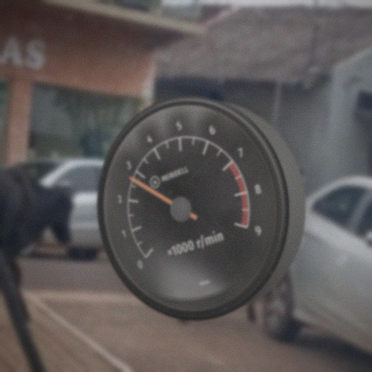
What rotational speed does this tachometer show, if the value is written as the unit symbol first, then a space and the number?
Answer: rpm 2750
